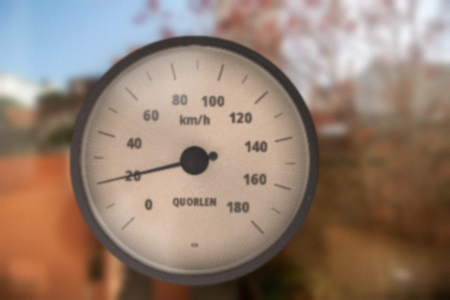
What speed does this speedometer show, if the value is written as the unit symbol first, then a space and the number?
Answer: km/h 20
